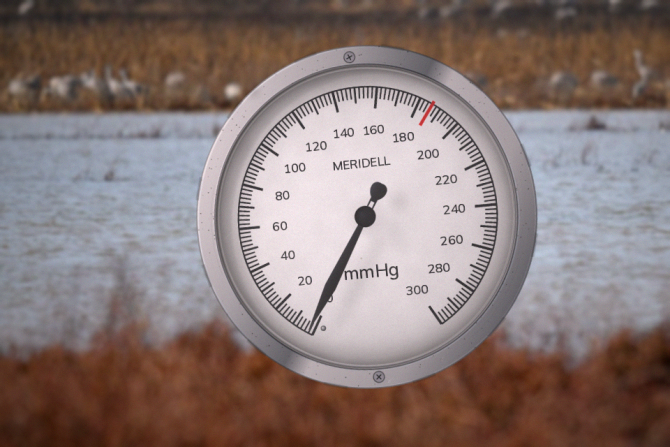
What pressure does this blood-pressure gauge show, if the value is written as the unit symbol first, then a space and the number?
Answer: mmHg 2
